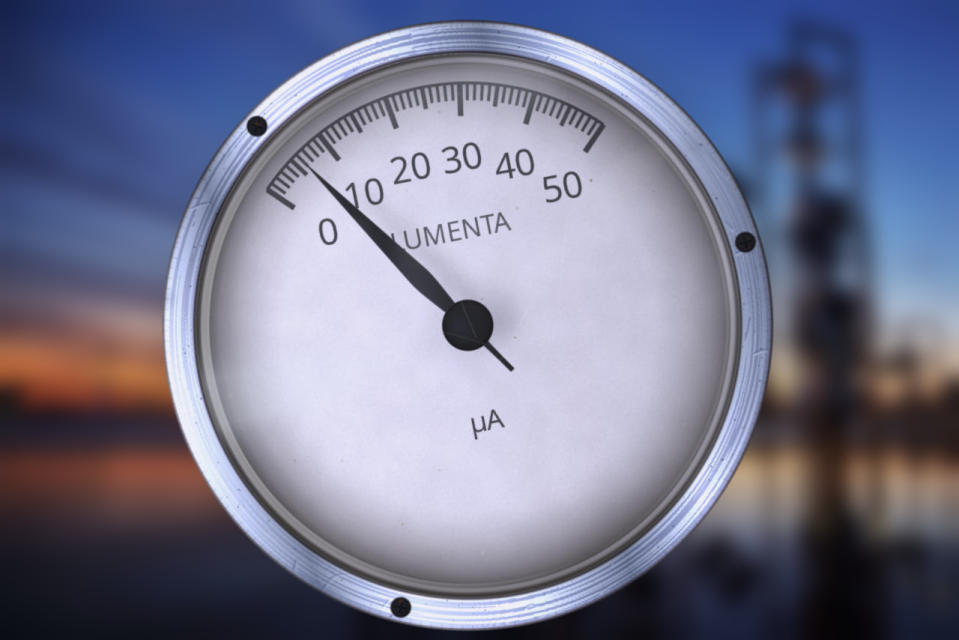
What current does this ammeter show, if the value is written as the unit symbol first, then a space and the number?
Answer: µA 6
